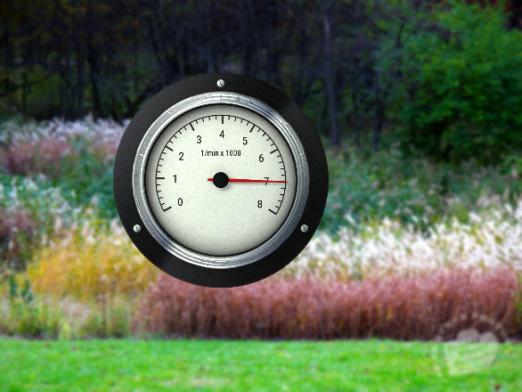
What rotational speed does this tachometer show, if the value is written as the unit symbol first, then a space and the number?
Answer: rpm 7000
